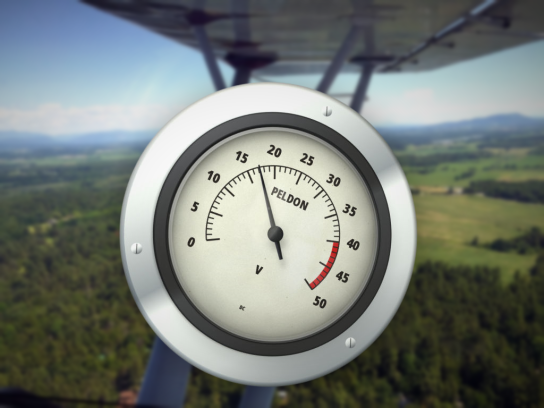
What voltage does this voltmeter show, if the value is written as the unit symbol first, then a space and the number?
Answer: V 17
